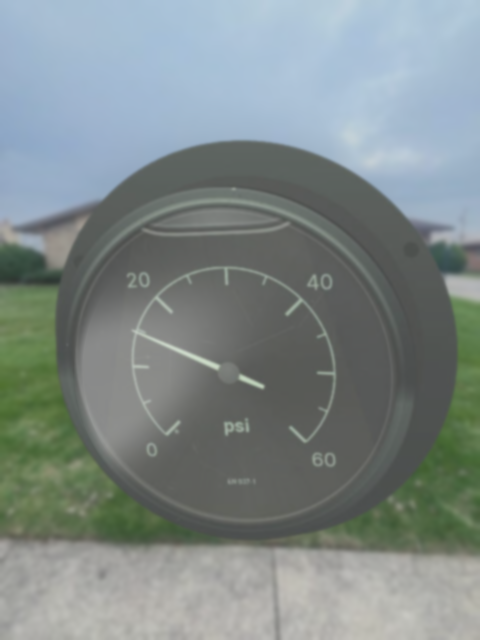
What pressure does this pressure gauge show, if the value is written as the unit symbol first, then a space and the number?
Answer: psi 15
